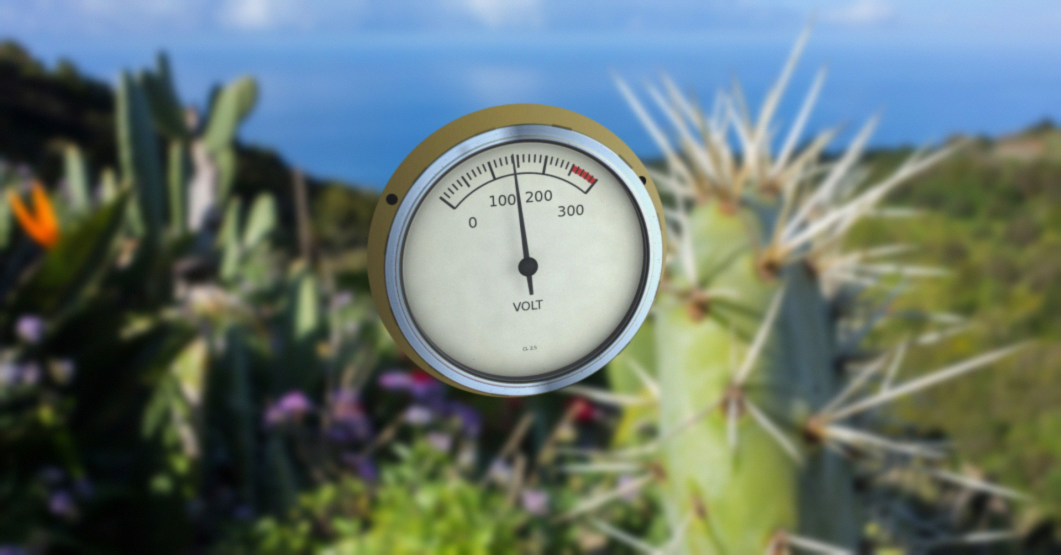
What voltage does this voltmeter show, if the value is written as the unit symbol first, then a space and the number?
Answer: V 140
